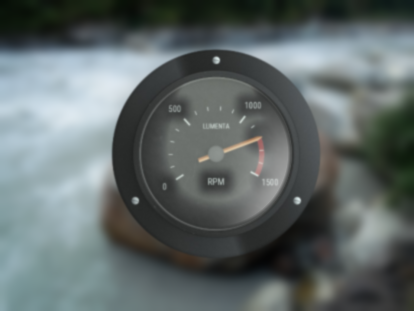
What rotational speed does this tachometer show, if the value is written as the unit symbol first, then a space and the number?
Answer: rpm 1200
